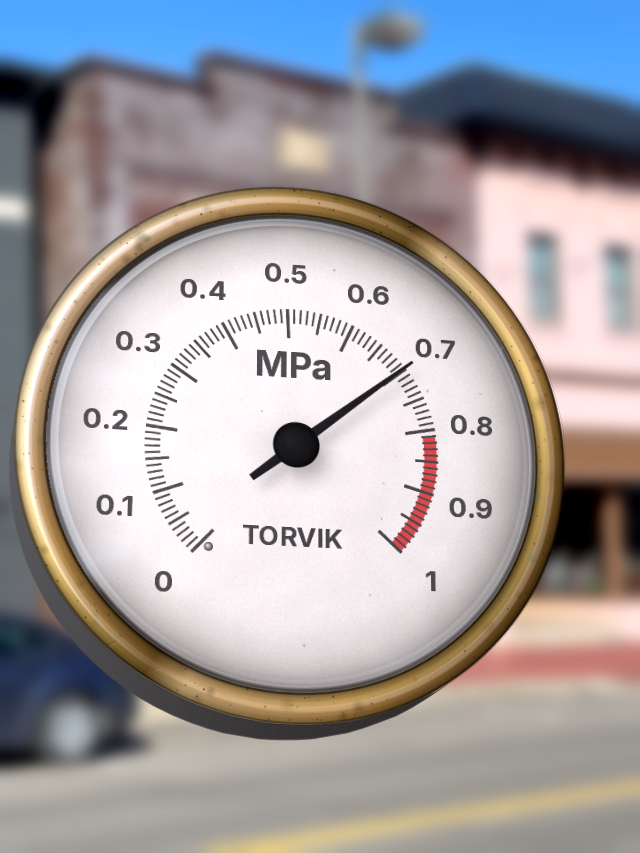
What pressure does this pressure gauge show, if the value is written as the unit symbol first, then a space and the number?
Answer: MPa 0.7
